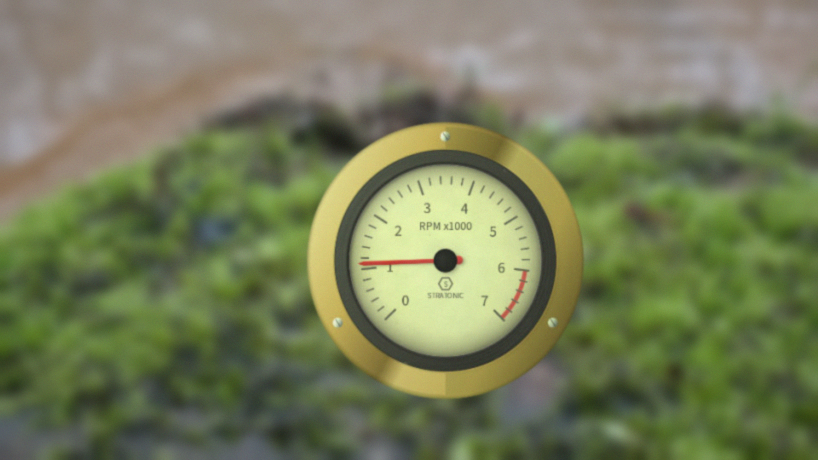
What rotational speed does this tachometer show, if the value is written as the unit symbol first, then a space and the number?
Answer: rpm 1100
